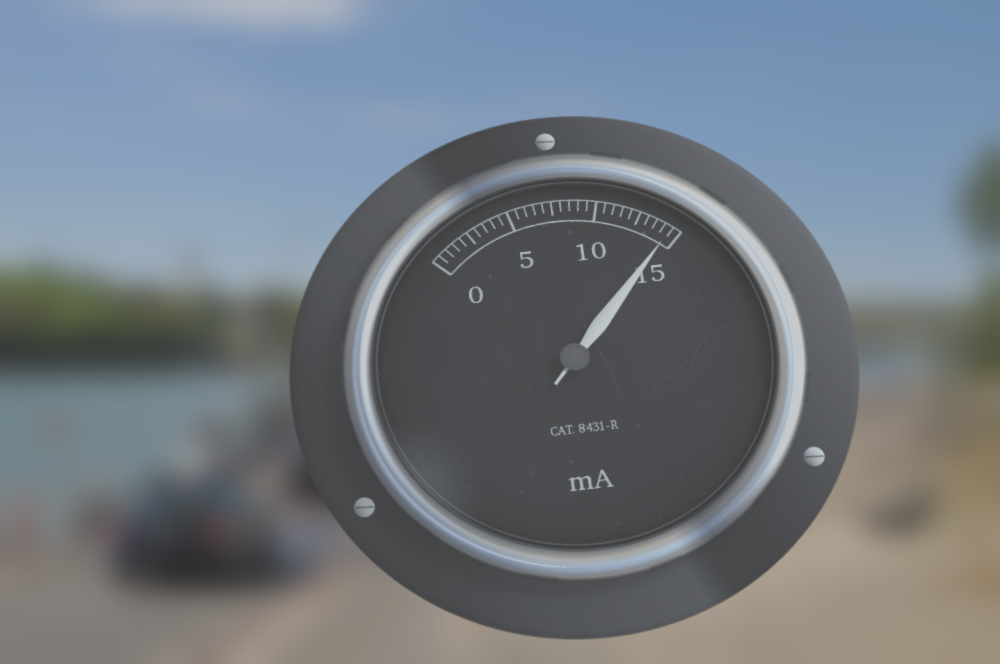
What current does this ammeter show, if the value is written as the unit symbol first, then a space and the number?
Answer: mA 14.5
